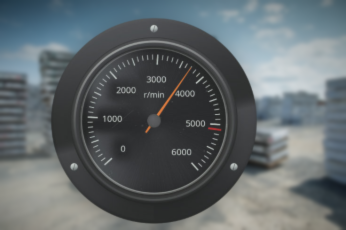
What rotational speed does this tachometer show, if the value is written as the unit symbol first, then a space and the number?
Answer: rpm 3700
